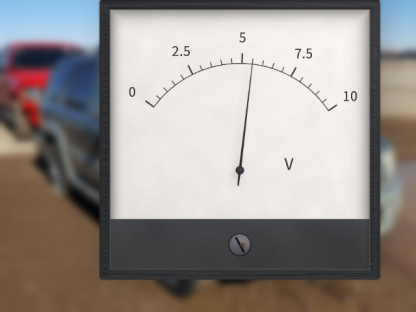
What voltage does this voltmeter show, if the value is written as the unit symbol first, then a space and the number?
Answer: V 5.5
